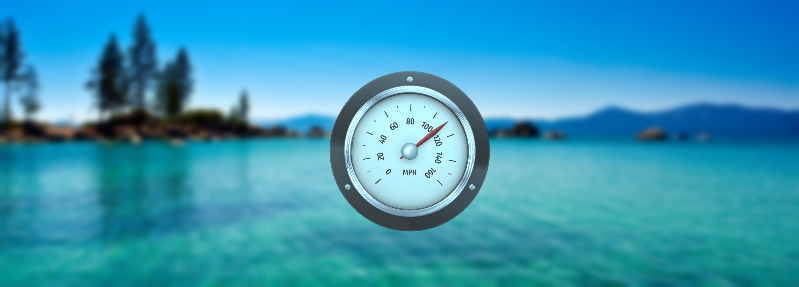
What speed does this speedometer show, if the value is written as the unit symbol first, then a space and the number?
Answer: mph 110
